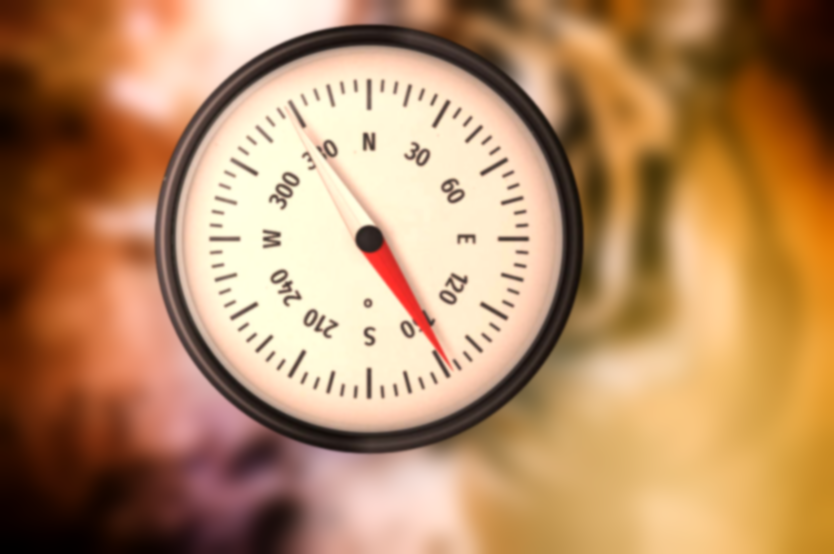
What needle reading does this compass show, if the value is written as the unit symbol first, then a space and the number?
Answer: ° 147.5
